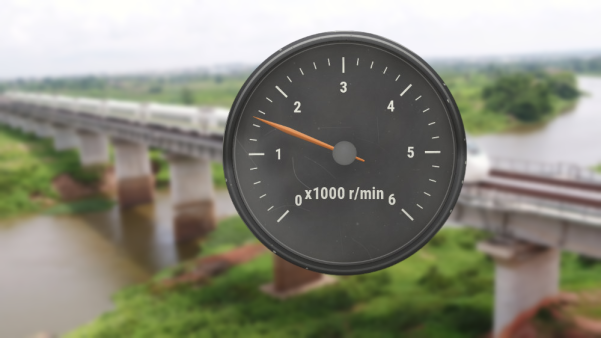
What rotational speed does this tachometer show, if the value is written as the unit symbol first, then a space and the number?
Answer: rpm 1500
